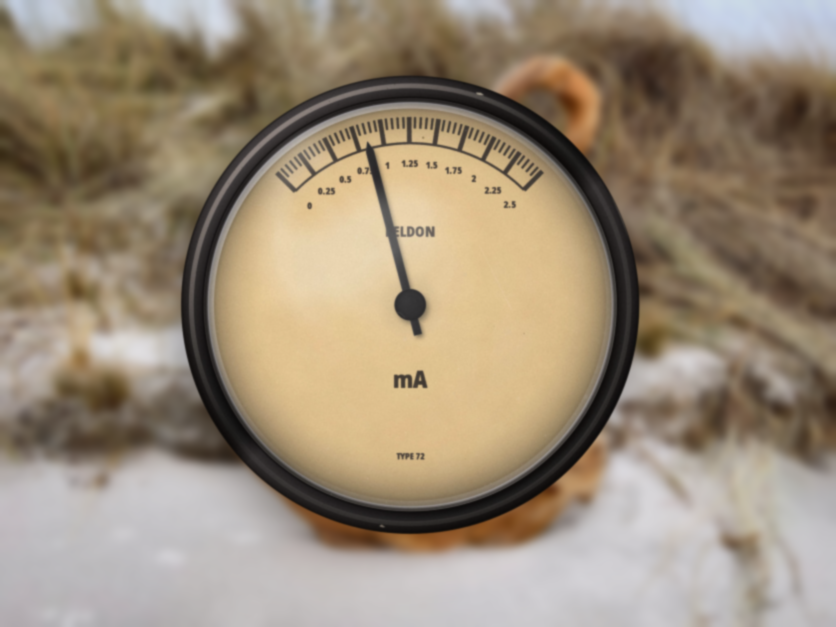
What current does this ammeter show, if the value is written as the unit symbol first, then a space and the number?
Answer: mA 0.85
